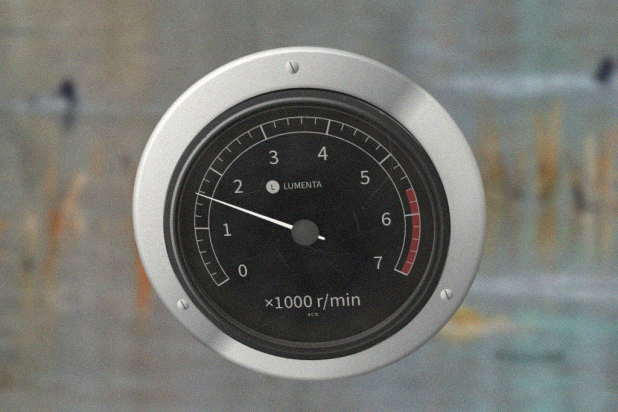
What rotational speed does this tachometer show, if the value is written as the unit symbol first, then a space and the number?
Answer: rpm 1600
